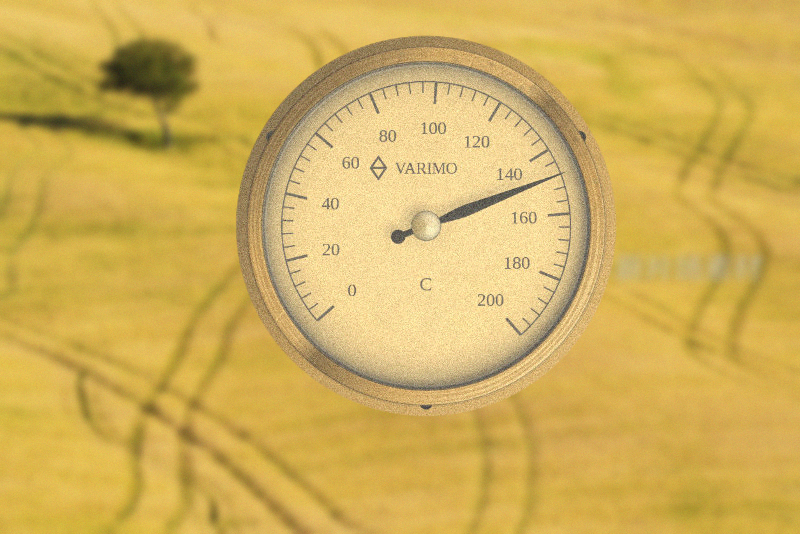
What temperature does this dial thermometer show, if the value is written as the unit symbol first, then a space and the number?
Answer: °C 148
